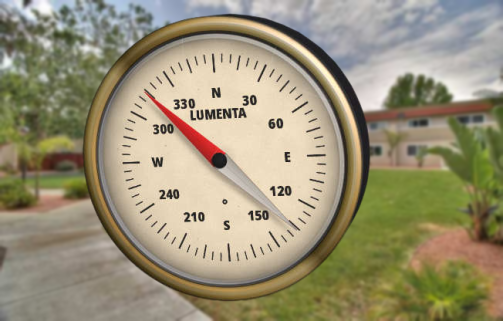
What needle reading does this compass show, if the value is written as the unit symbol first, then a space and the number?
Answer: ° 315
